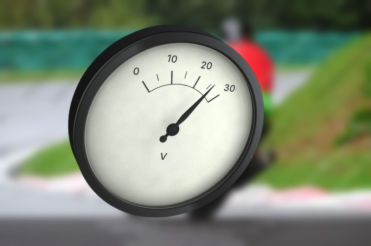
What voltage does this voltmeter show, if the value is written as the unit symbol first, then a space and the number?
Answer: V 25
